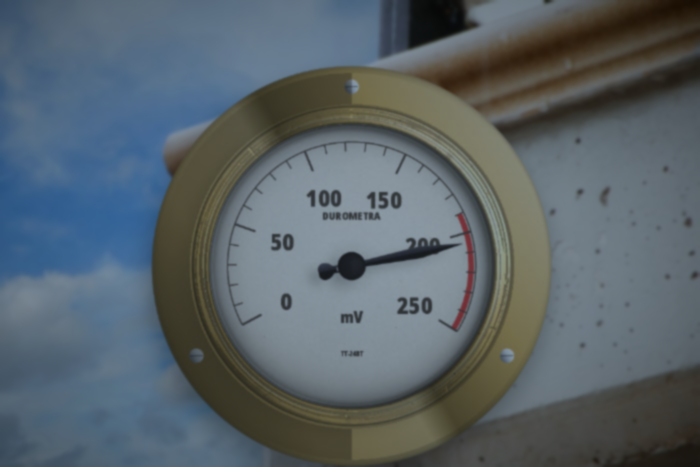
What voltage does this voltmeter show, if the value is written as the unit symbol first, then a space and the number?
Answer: mV 205
